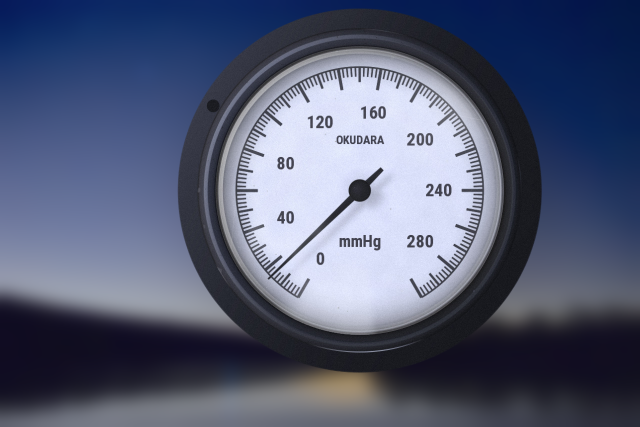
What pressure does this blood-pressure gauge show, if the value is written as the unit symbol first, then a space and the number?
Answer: mmHg 16
